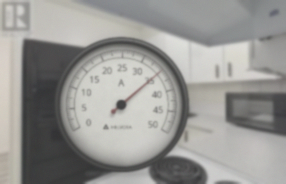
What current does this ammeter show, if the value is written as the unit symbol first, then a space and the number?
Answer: A 35
